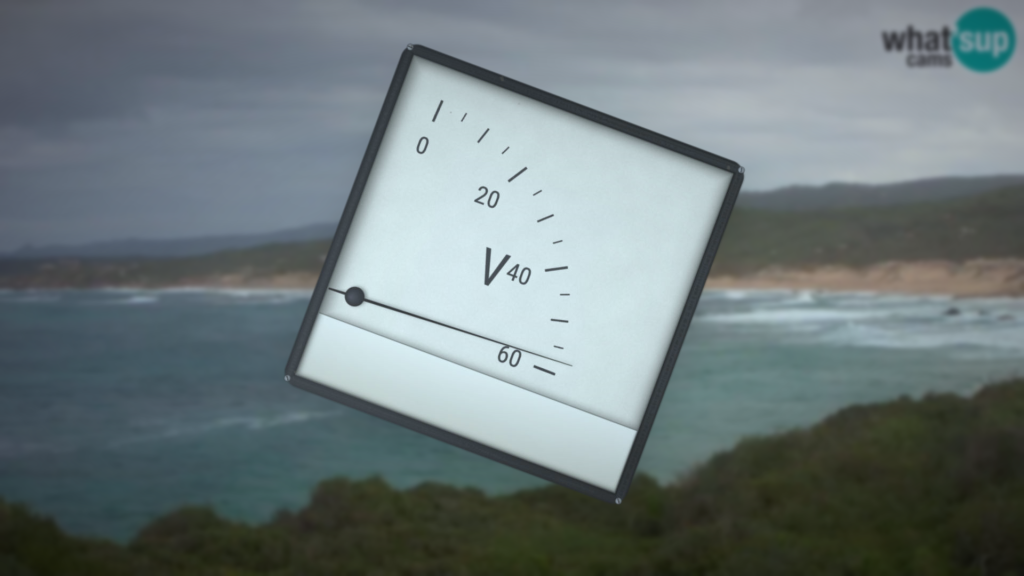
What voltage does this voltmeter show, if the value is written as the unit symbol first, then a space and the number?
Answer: V 57.5
